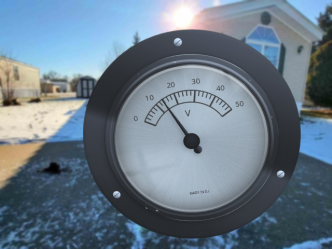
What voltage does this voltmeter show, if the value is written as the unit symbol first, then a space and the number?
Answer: V 14
